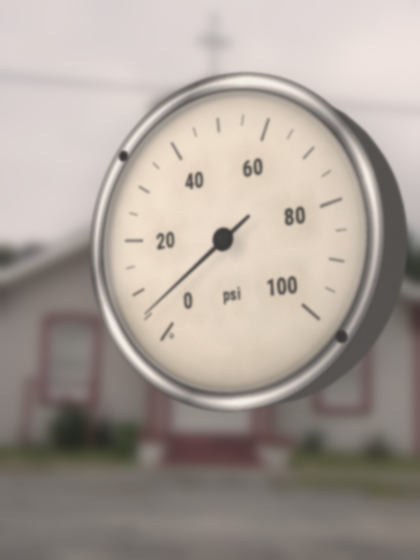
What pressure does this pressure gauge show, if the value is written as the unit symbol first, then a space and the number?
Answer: psi 5
